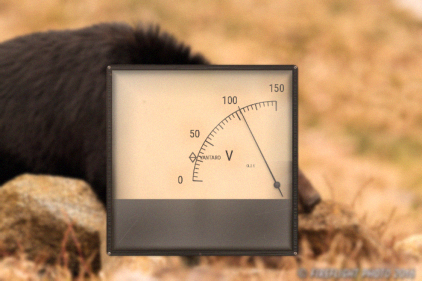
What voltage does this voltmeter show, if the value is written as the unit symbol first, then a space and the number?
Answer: V 105
